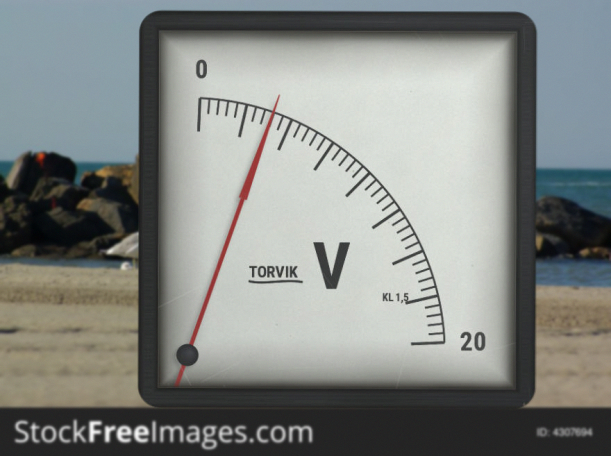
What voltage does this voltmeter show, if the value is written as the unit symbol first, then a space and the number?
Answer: V 4
